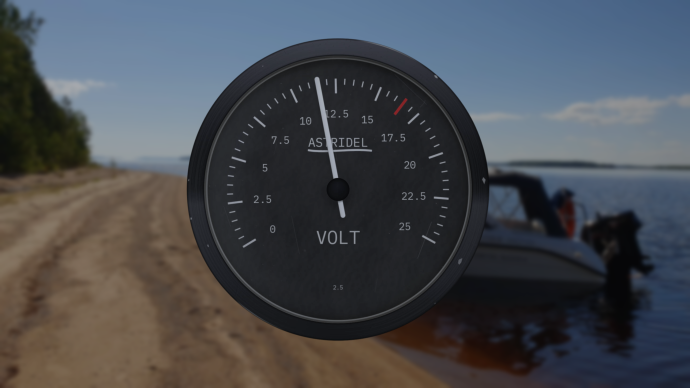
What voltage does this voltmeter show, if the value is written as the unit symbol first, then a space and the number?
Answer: V 11.5
